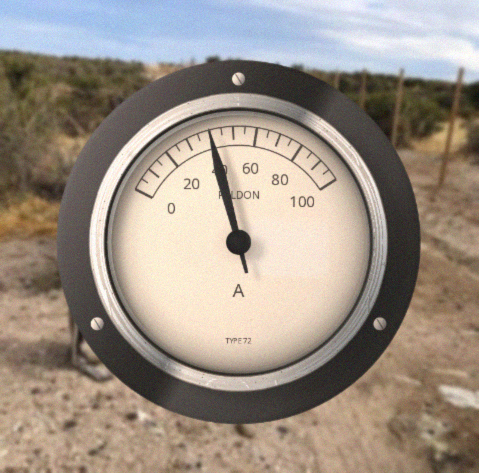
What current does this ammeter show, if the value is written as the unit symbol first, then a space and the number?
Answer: A 40
